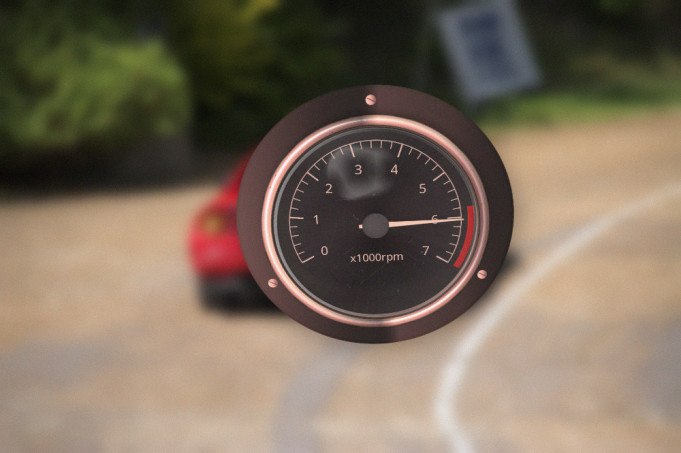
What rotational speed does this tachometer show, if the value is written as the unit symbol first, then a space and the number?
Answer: rpm 6000
